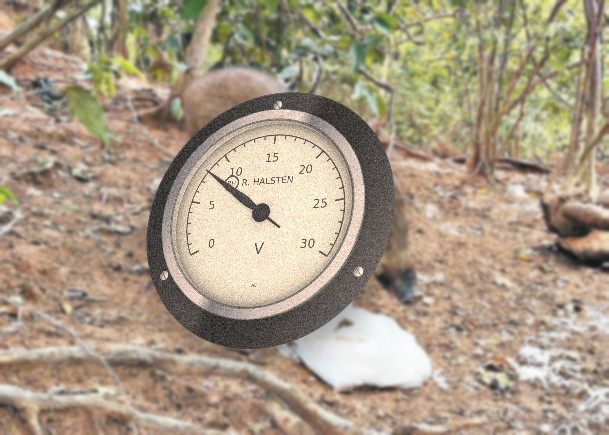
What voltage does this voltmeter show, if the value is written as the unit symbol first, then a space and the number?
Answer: V 8
